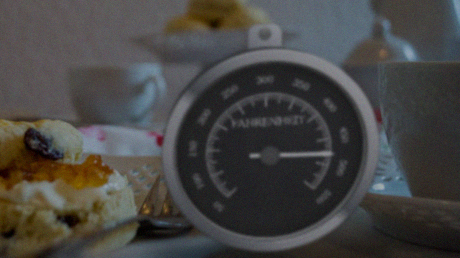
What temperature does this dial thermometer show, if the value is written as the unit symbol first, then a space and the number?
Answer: °F 475
